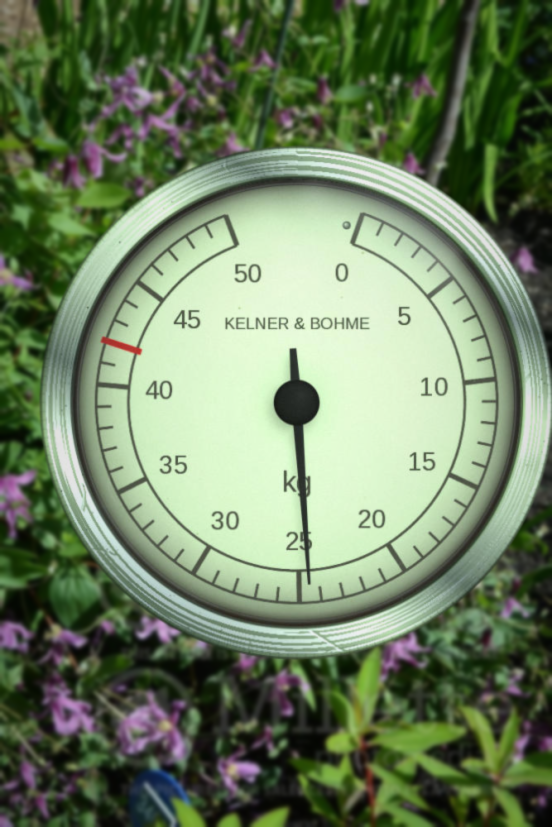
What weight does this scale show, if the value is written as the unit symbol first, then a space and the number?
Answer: kg 24.5
